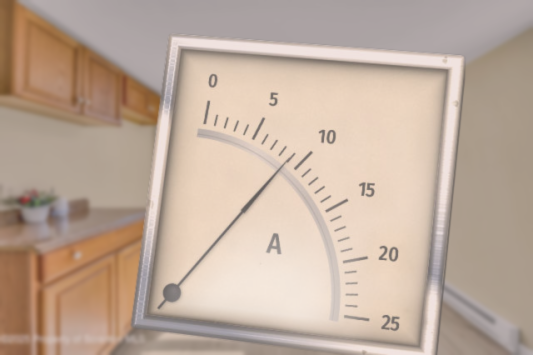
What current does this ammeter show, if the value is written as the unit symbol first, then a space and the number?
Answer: A 9
